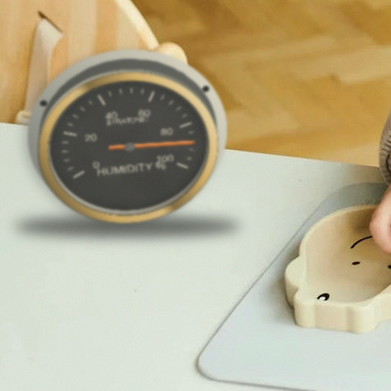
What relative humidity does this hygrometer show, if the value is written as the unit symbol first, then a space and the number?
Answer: % 88
